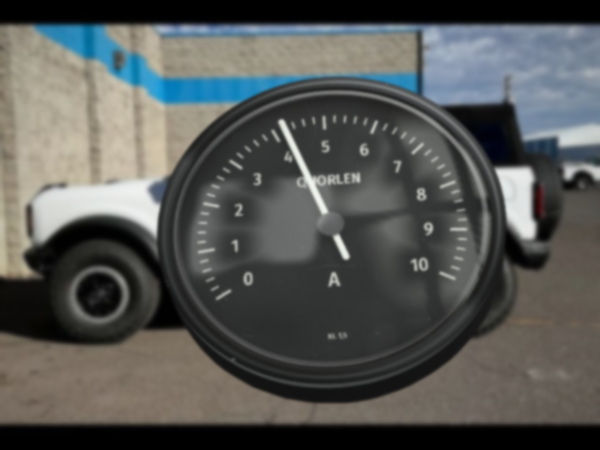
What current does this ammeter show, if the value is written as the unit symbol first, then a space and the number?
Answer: A 4.2
